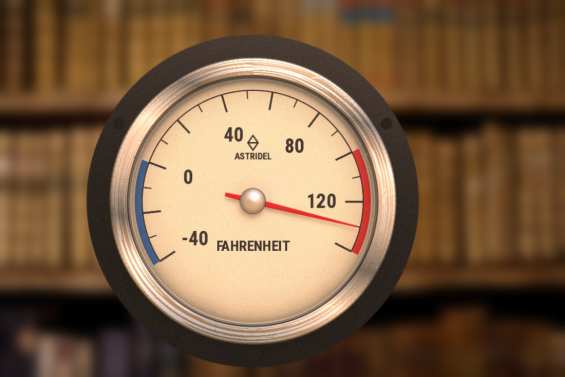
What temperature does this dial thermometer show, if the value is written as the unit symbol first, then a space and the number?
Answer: °F 130
